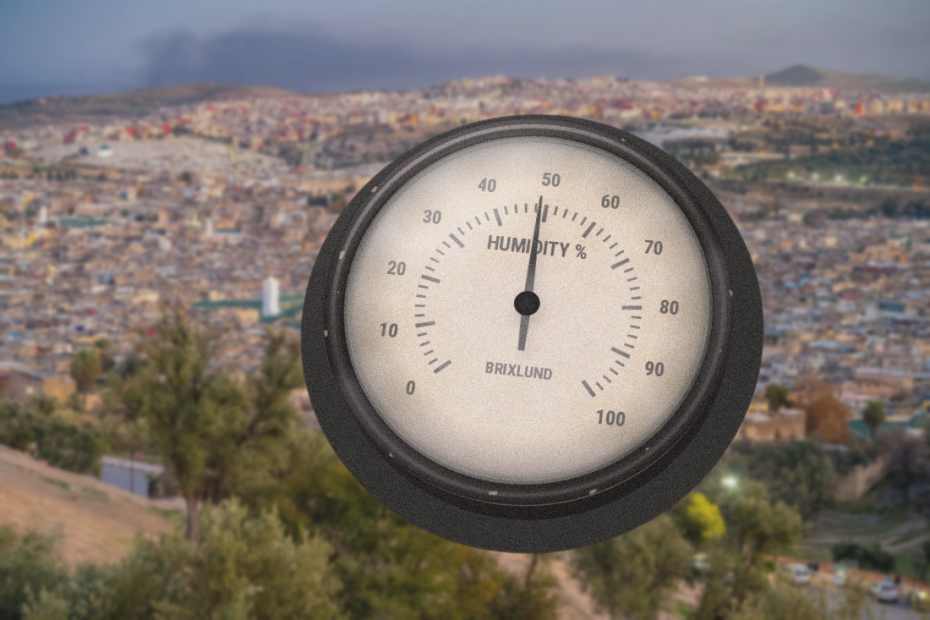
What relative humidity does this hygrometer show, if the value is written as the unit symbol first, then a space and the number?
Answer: % 49
